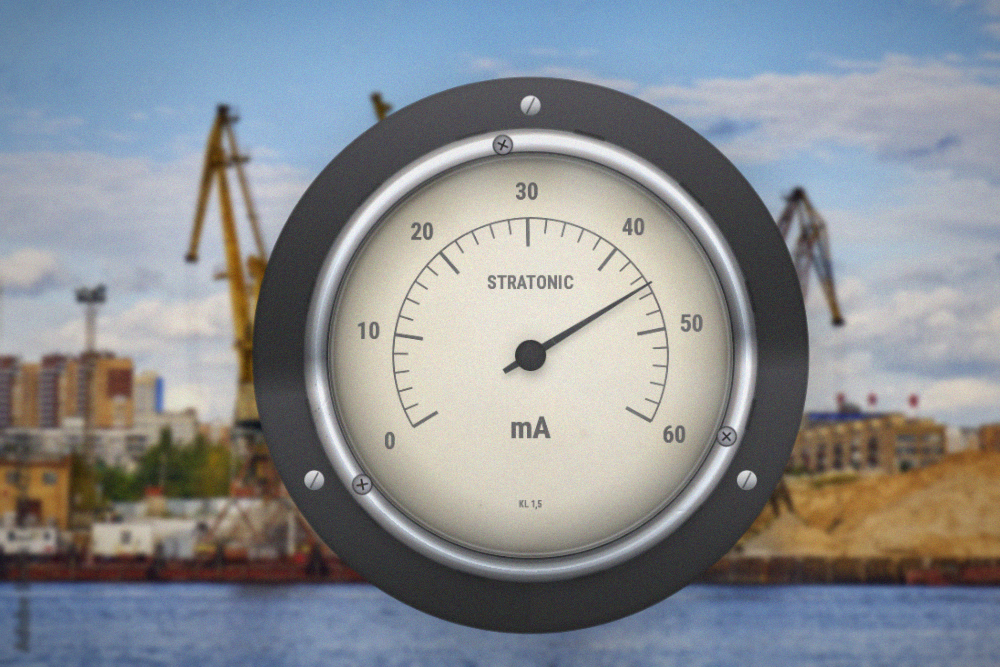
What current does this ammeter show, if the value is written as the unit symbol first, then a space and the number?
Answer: mA 45
